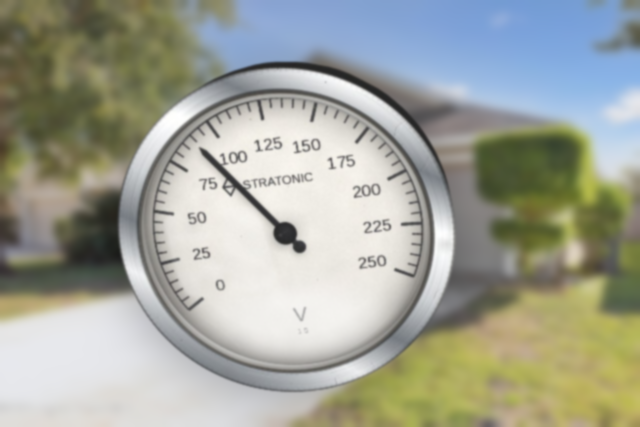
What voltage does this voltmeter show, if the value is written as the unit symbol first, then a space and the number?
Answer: V 90
